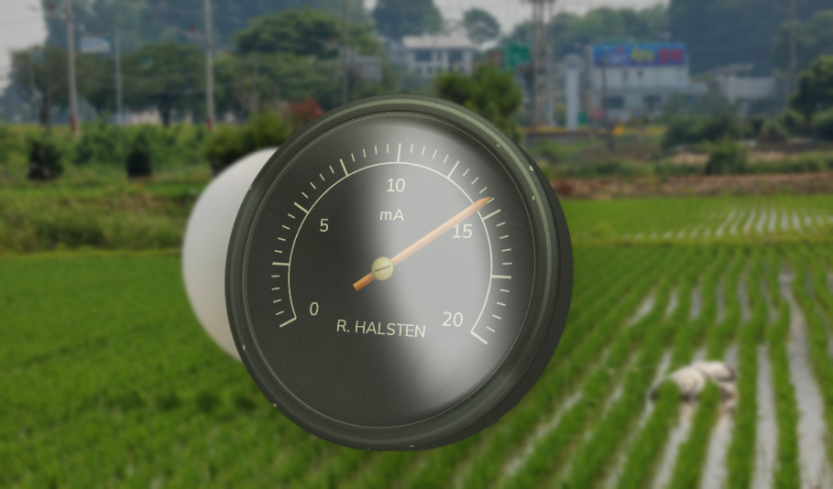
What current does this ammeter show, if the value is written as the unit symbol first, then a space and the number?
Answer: mA 14.5
